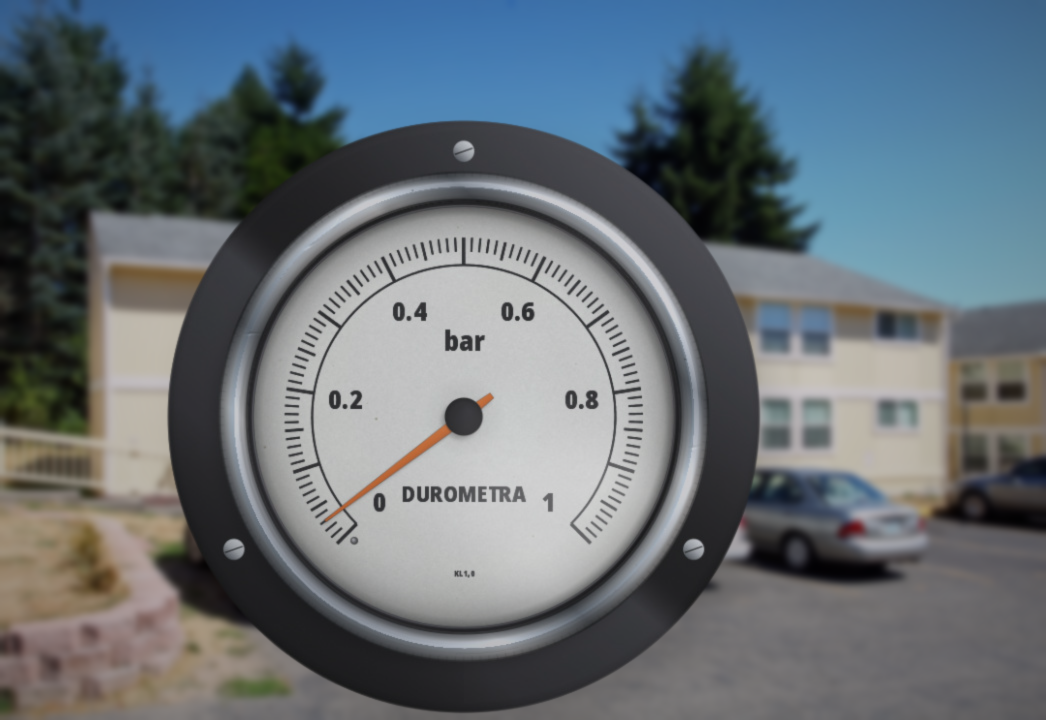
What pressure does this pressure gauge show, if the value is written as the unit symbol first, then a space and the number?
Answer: bar 0.03
